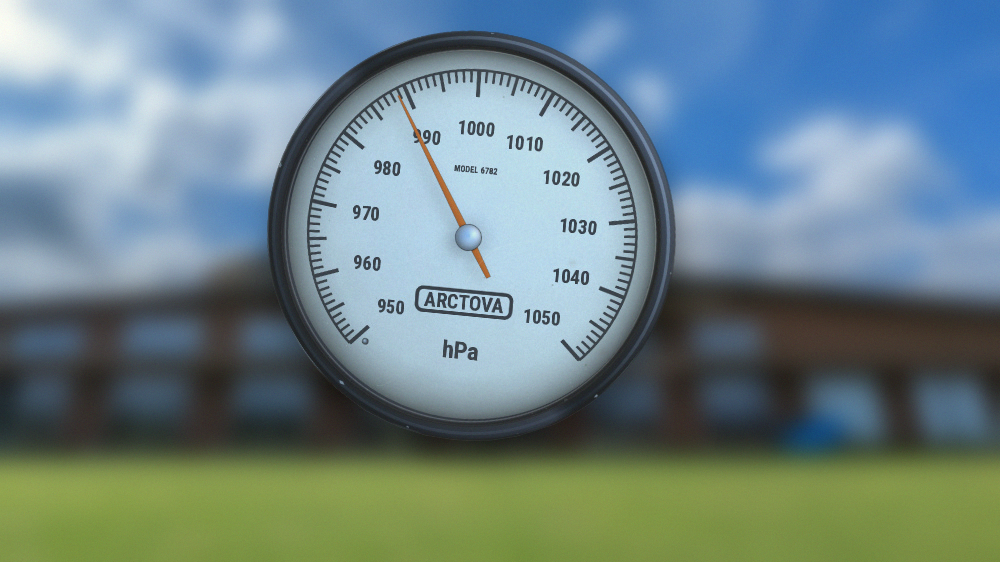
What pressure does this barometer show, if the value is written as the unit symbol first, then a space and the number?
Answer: hPa 989
